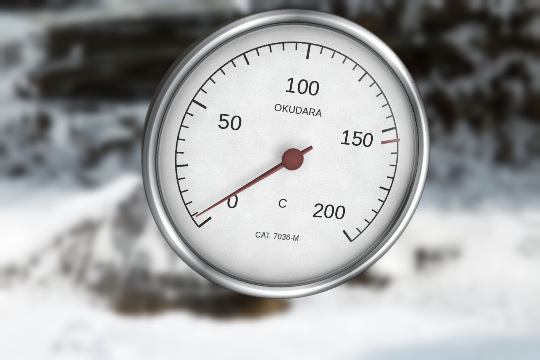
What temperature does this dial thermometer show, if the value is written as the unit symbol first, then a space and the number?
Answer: °C 5
